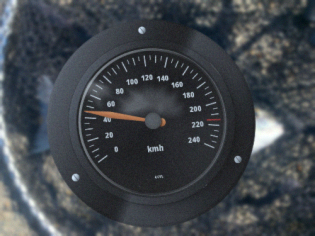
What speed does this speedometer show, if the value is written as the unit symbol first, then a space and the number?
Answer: km/h 45
